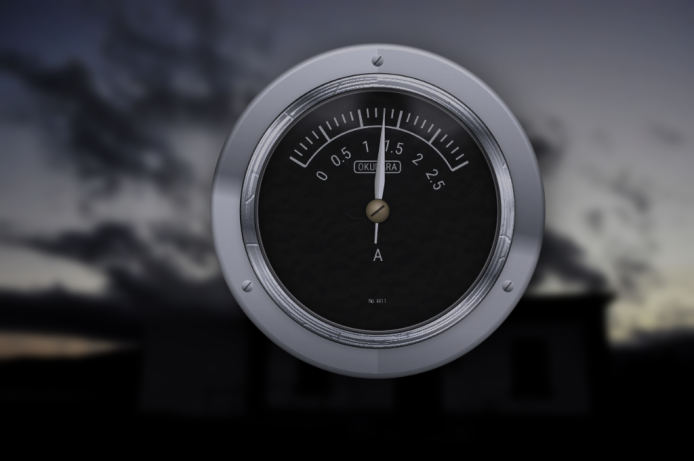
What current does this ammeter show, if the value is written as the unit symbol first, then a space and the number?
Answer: A 1.3
